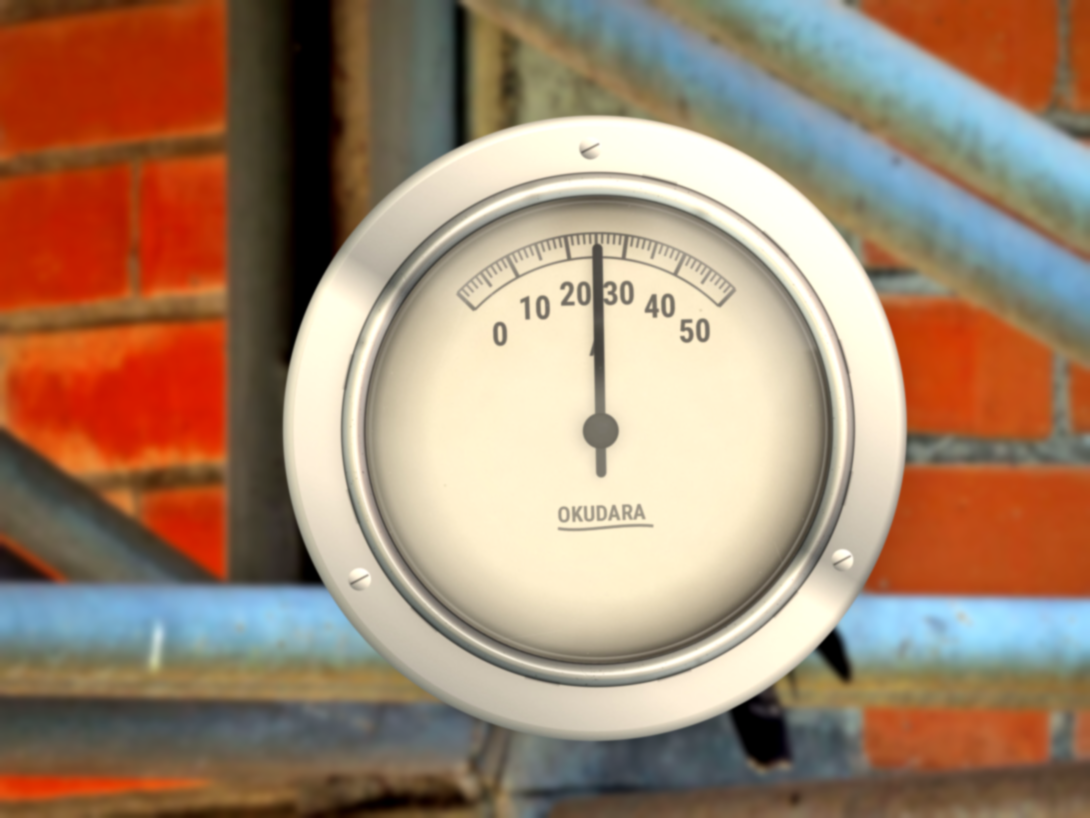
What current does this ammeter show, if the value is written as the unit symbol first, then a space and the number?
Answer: A 25
